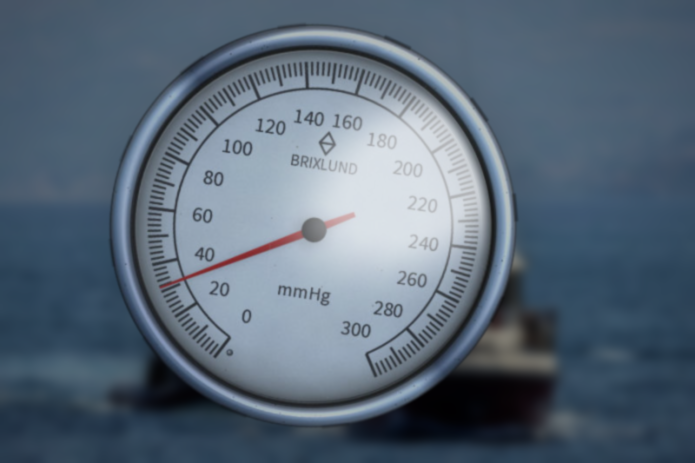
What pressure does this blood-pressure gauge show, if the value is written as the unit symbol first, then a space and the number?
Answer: mmHg 32
